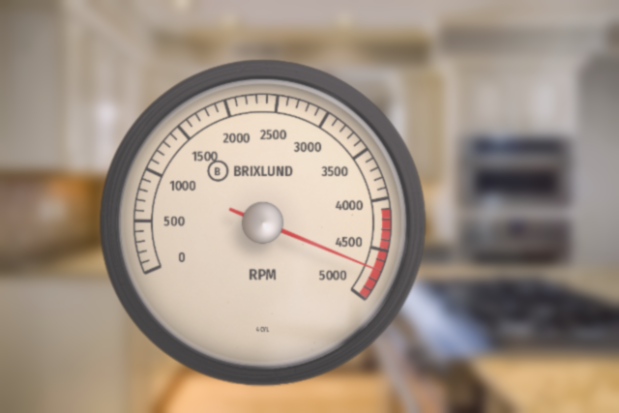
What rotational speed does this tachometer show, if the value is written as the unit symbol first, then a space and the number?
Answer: rpm 4700
